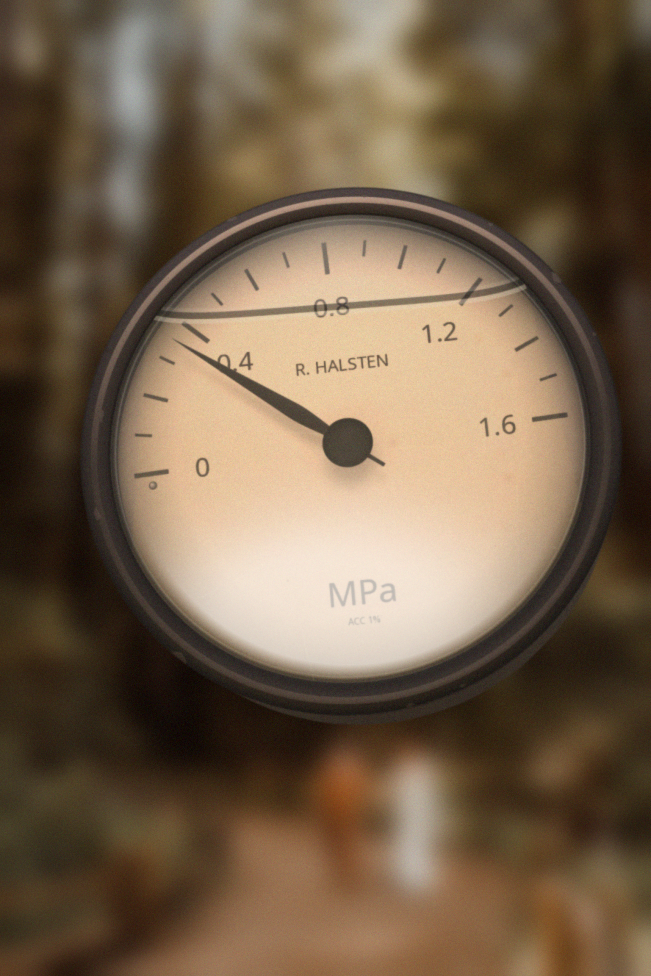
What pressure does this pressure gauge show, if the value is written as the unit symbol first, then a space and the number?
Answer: MPa 0.35
